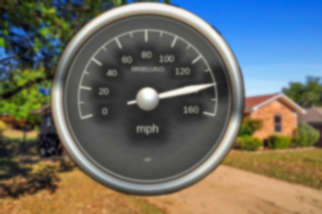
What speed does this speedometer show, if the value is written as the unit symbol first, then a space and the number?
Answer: mph 140
